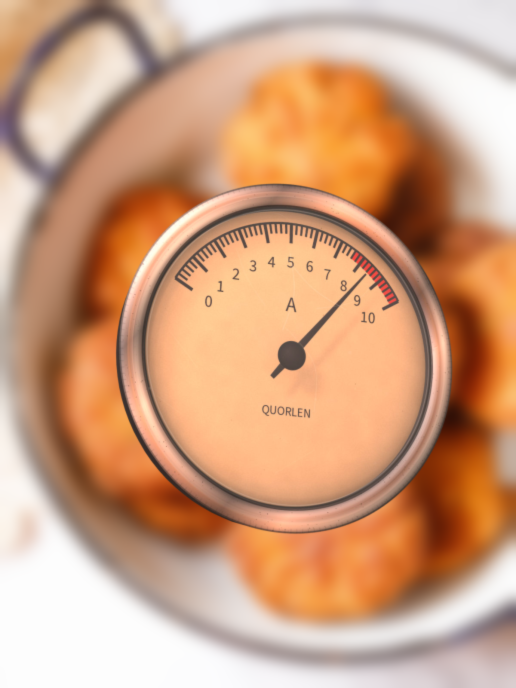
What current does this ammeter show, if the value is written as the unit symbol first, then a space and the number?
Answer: A 8.4
